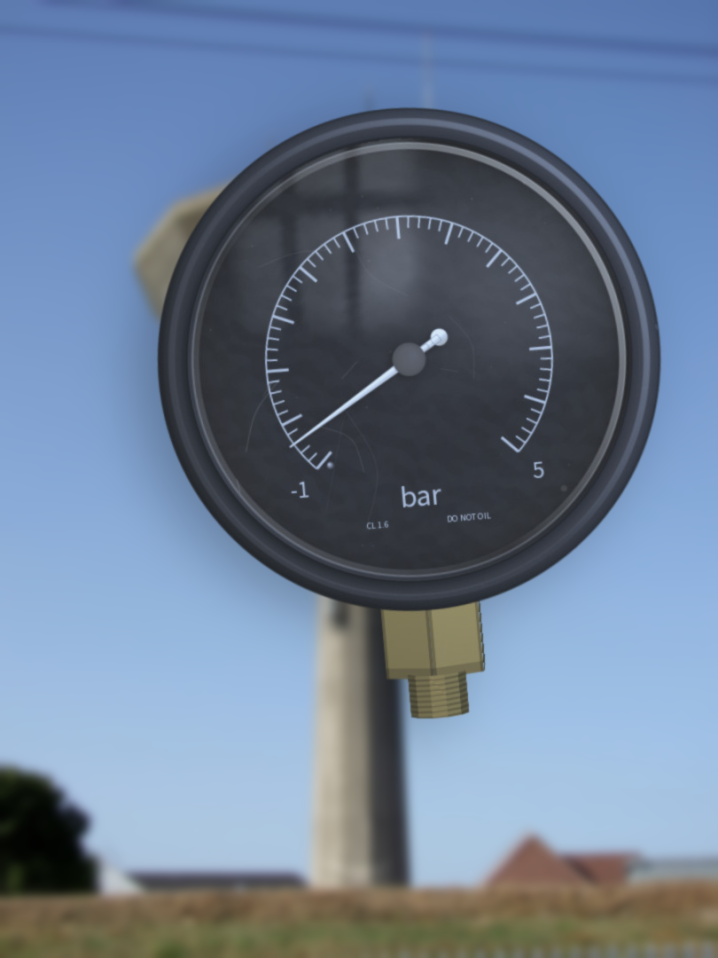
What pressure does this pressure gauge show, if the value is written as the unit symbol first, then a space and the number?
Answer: bar -0.7
